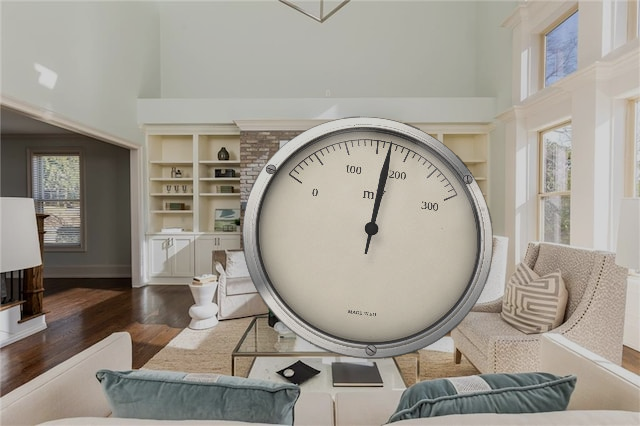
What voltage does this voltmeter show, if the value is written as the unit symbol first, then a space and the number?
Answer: mV 170
